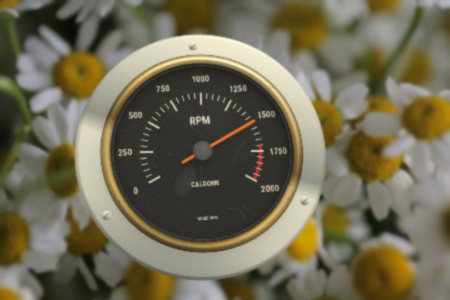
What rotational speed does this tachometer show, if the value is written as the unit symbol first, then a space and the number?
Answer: rpm 1500
